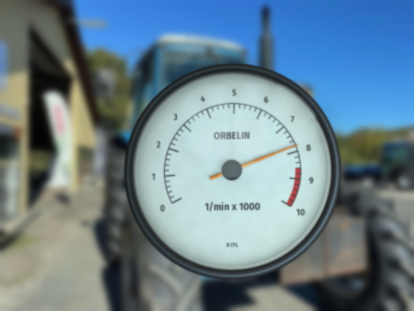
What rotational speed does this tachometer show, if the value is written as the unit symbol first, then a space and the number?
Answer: rpm 7800
